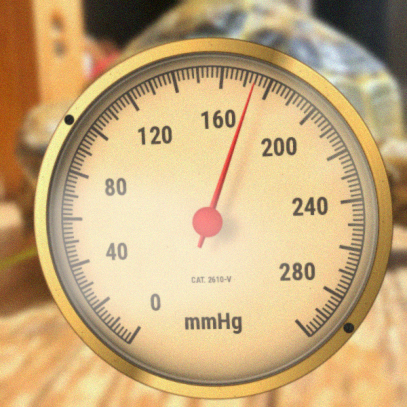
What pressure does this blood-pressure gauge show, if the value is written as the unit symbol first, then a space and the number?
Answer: mmHg 174
